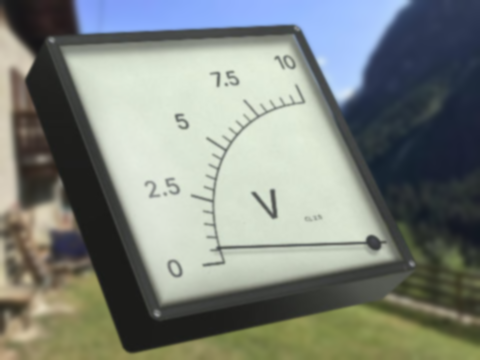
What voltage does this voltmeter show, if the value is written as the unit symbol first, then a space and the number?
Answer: V 0.5
